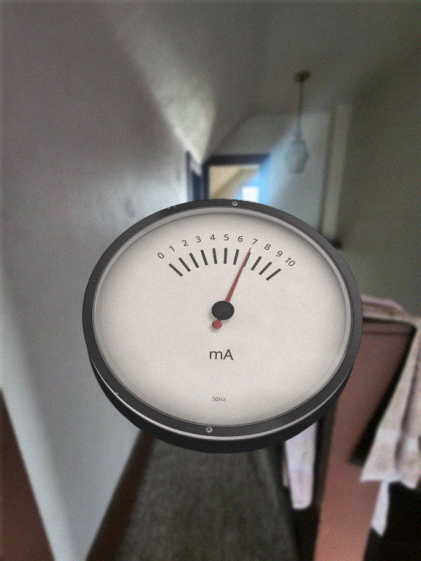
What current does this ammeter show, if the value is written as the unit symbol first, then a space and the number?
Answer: mA 7
